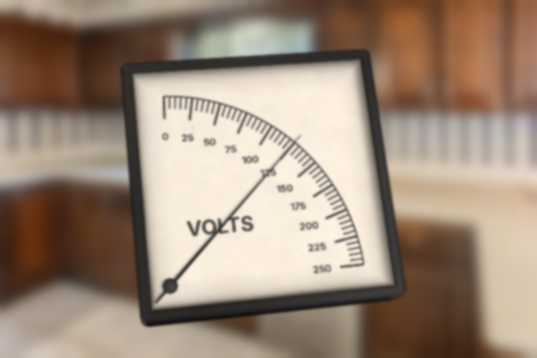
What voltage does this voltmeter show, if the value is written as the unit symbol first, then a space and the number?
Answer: V 125
